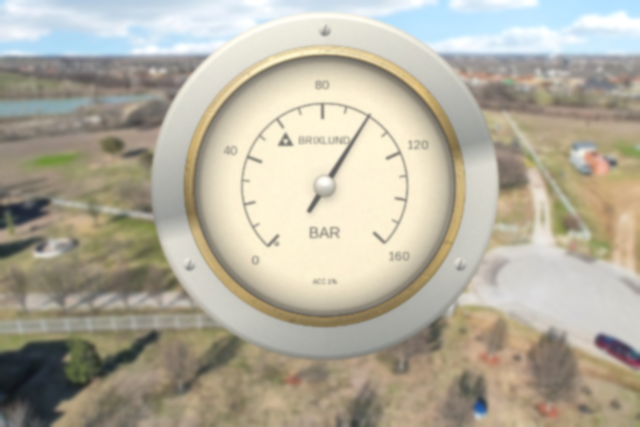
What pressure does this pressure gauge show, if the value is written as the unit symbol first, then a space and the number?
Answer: bar 100
